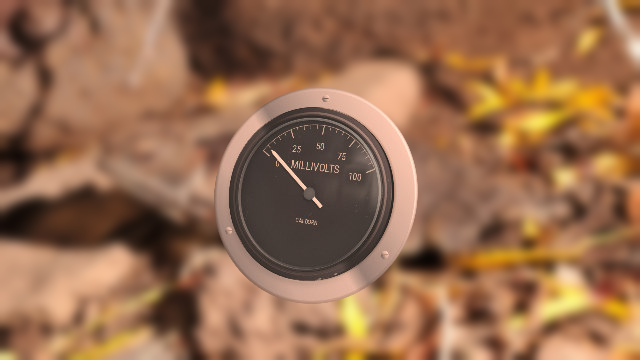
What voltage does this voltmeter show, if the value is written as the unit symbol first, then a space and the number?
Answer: mV 5
